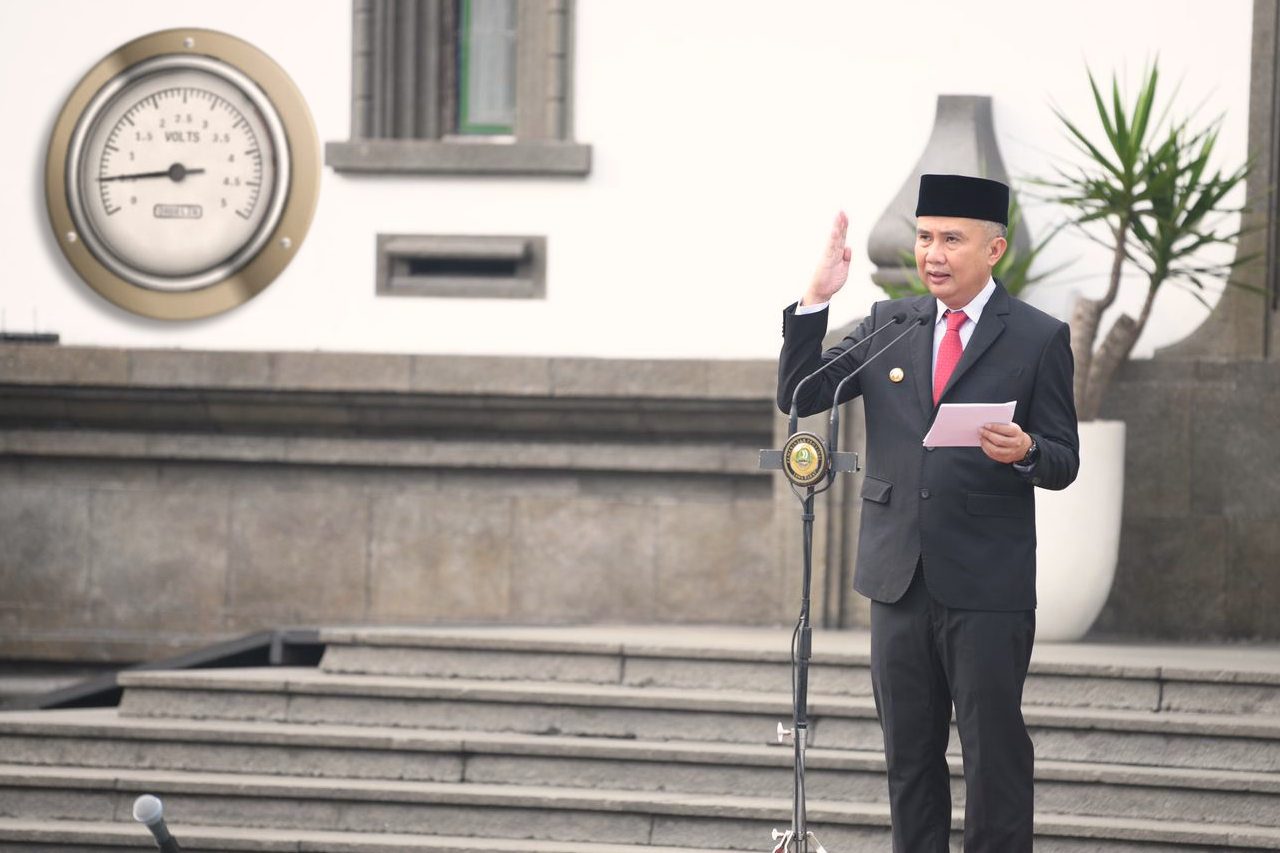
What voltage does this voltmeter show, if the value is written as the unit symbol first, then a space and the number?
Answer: V 0.5
